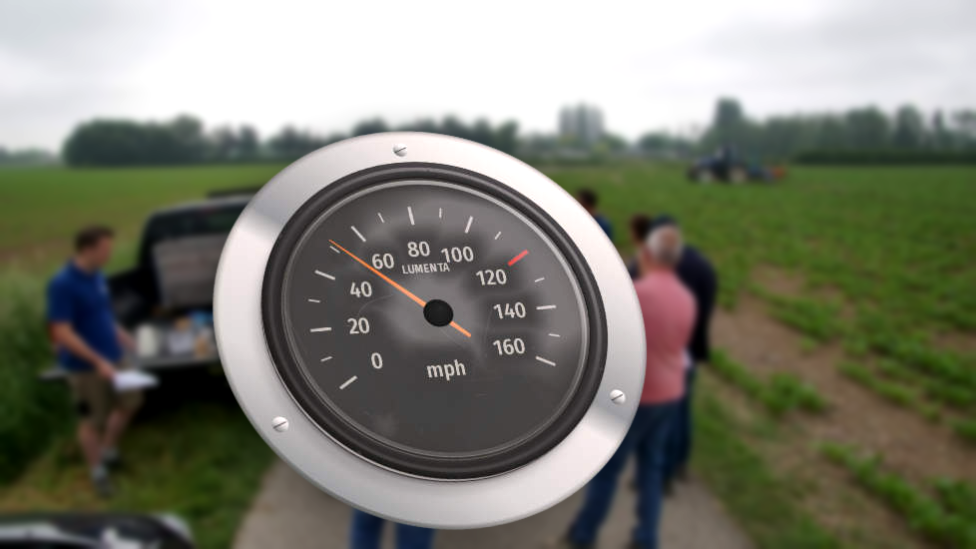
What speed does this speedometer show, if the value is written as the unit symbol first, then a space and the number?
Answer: mph 50
